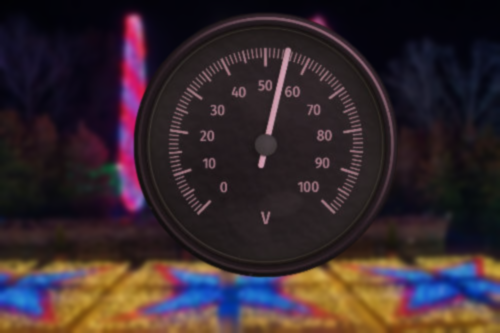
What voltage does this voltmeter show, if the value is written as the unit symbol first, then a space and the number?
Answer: V 55
